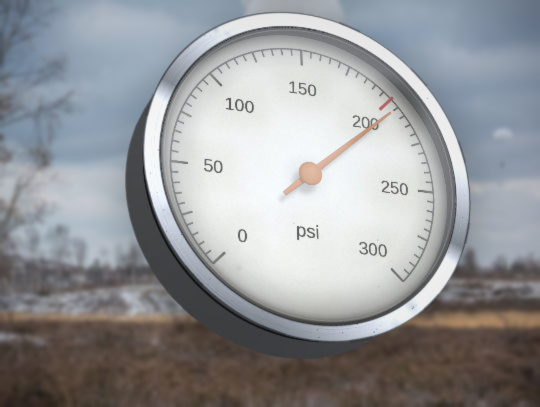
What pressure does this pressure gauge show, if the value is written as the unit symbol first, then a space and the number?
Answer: psi 205
